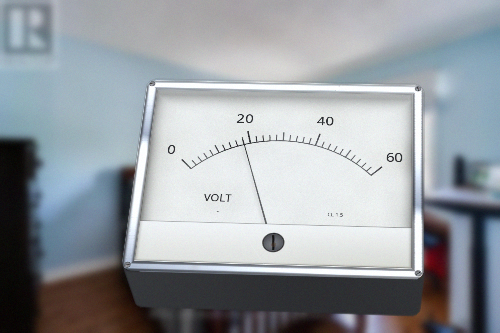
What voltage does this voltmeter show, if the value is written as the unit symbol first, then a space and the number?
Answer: V 18
